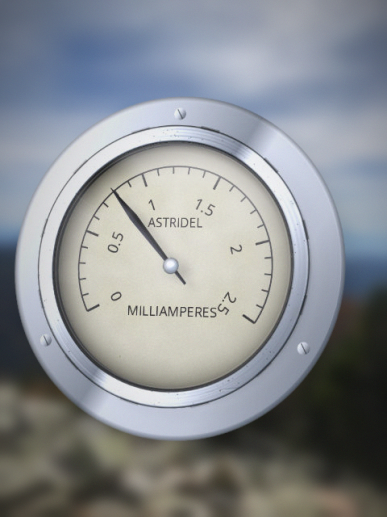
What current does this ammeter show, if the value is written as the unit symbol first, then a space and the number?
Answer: mA 0.8
